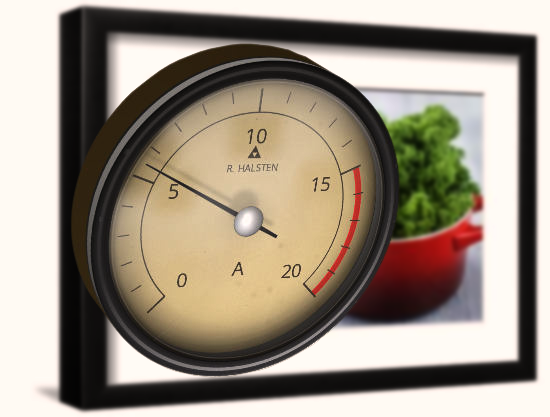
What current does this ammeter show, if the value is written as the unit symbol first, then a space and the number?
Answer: A 5.5
